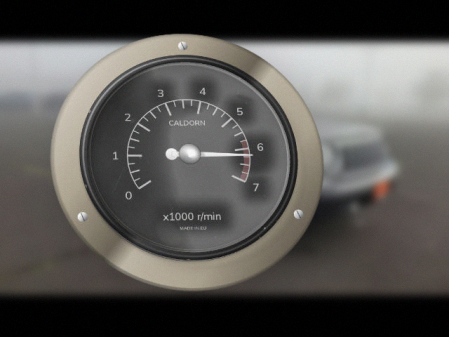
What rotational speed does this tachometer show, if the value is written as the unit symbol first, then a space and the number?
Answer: rpm 6250
